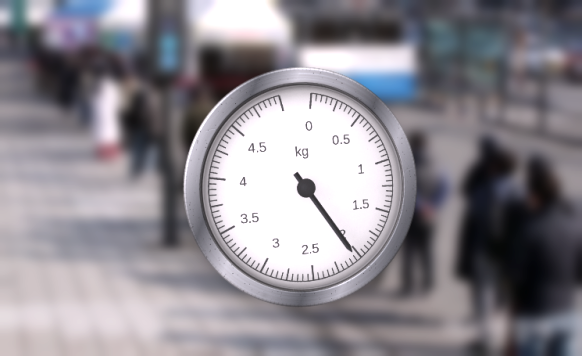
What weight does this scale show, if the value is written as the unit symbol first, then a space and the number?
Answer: kg 2.05
